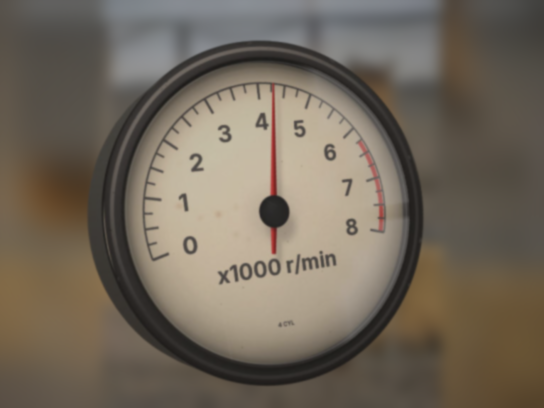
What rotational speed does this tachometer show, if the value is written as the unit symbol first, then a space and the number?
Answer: rpm 4250
